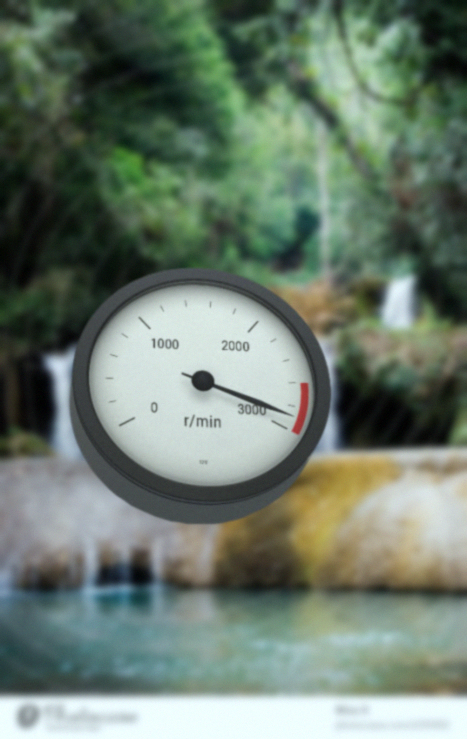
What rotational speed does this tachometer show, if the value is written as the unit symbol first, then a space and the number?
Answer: rpm 2900
